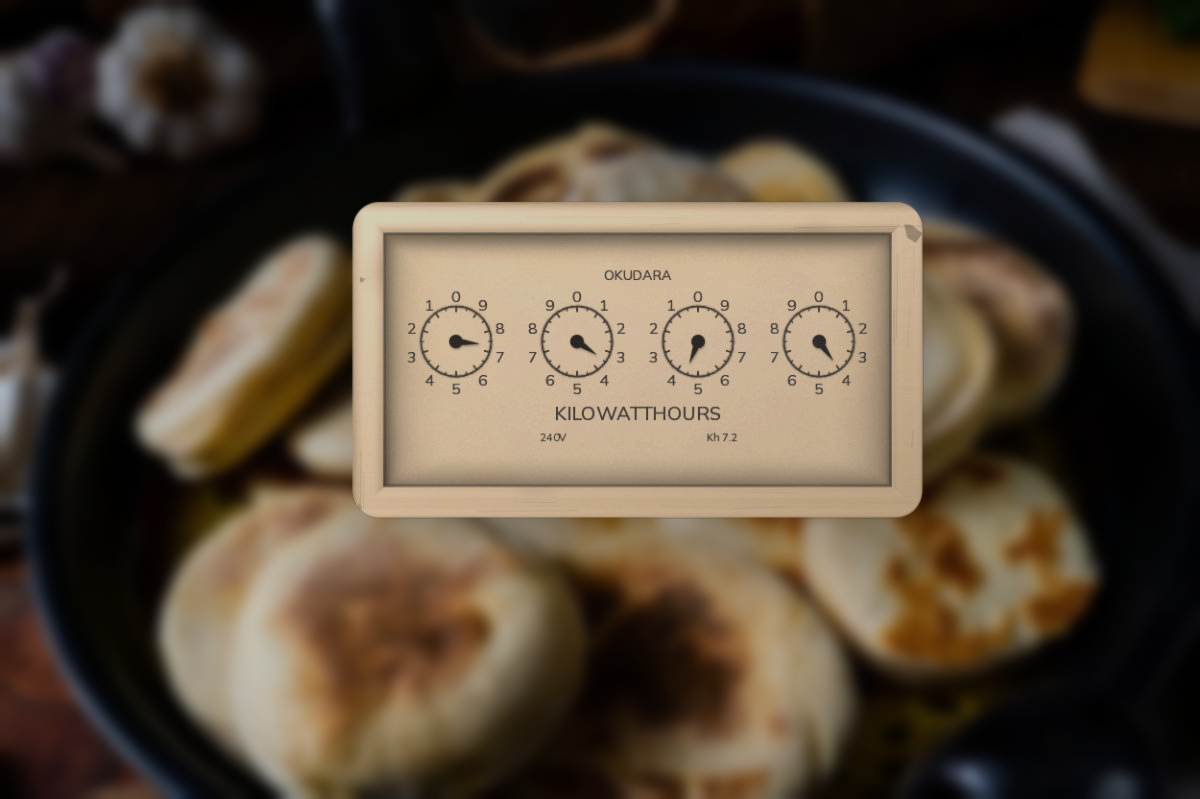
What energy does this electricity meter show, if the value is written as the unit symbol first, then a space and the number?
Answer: kWh 7344
